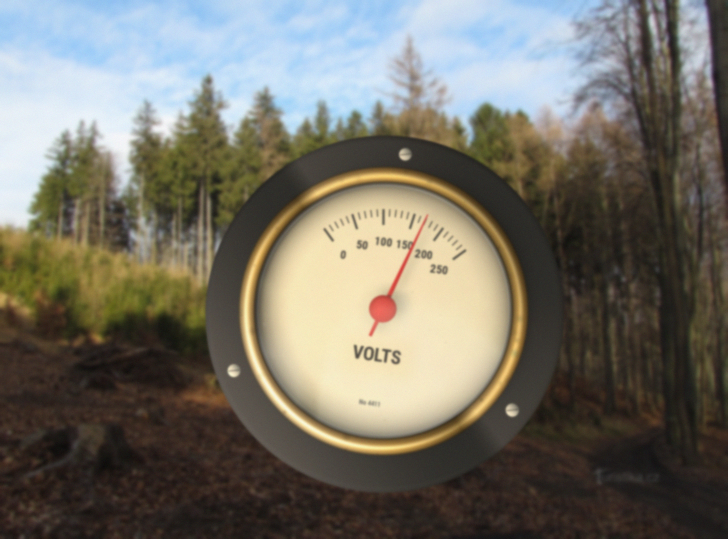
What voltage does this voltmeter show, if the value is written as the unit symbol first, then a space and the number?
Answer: V 170
